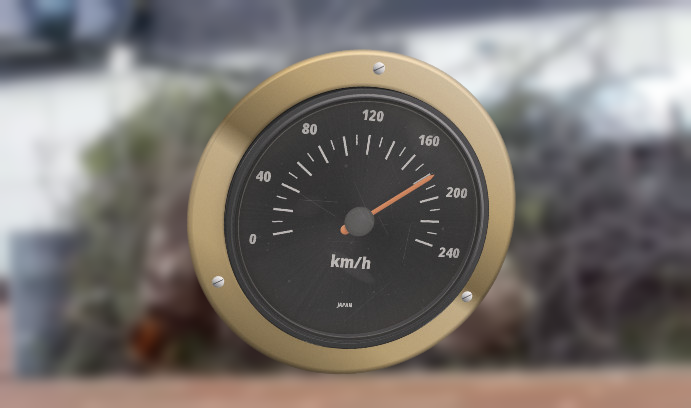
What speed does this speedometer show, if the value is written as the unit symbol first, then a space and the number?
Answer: km/h 180
